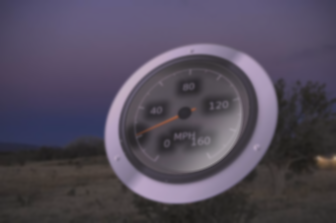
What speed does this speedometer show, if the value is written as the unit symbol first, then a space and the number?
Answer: mph 20
